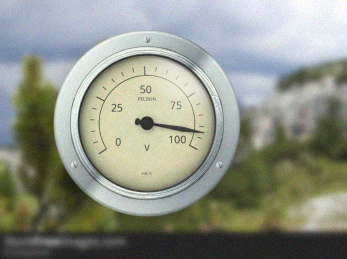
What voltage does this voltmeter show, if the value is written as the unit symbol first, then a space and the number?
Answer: V 92.5
